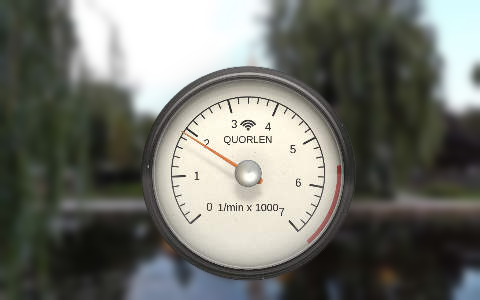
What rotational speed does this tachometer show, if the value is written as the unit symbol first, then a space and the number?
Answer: rpm 1900
